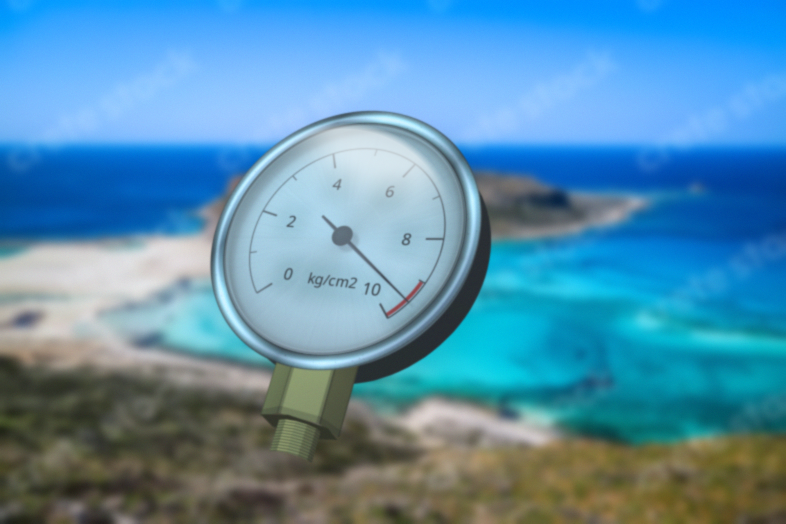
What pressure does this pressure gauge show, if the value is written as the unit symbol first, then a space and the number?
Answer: kg/cm² 9.5
